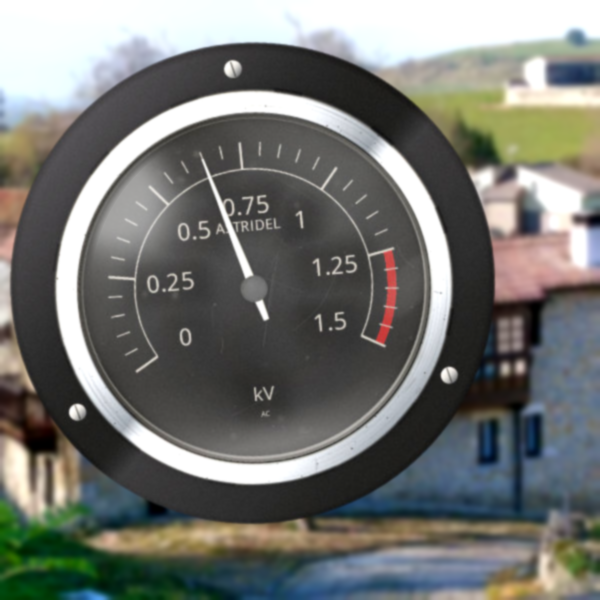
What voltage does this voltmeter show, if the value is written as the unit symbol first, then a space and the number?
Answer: kV 0.65
